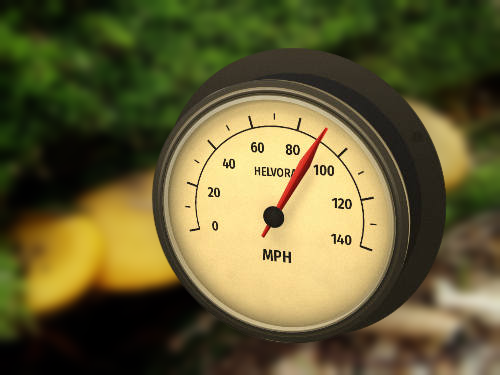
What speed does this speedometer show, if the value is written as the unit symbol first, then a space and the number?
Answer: mph 90
